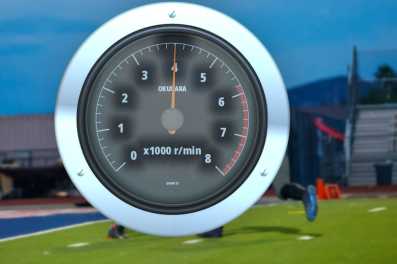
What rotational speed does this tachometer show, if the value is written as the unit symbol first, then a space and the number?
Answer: rpm 4000
